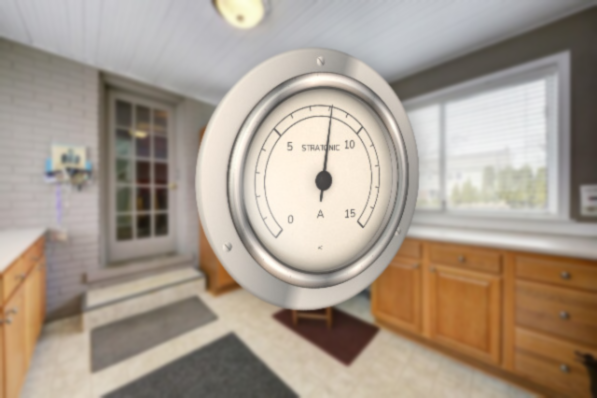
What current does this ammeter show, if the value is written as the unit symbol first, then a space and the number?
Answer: A 8
